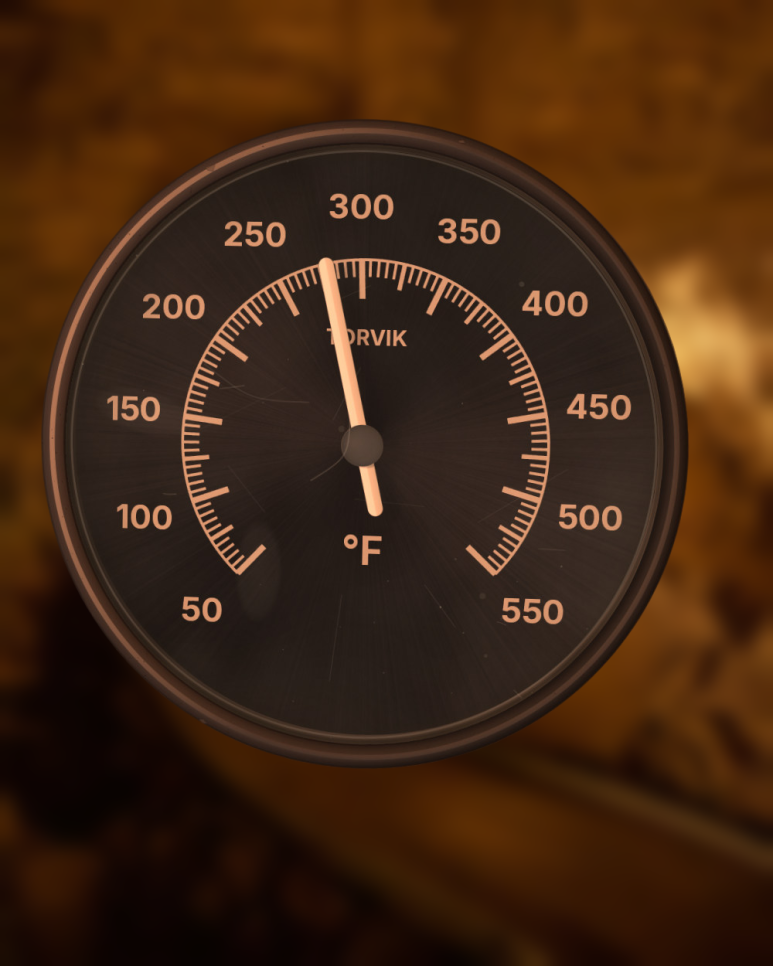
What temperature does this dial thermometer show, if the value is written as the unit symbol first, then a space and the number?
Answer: °F 280
